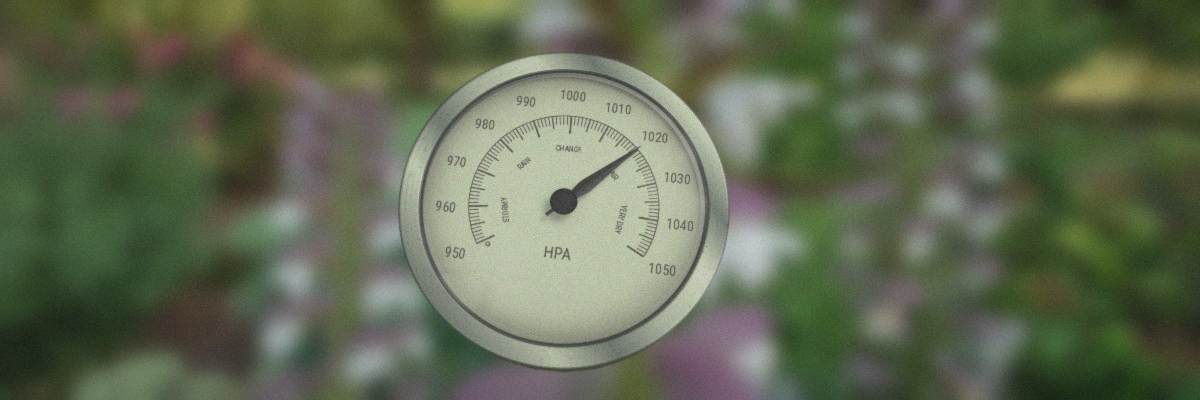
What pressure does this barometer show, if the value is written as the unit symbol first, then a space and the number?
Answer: hPa 1020
